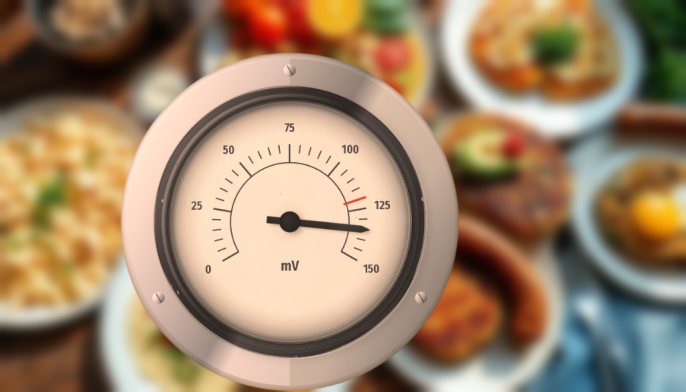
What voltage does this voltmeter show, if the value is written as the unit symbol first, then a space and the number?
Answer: mV 135
